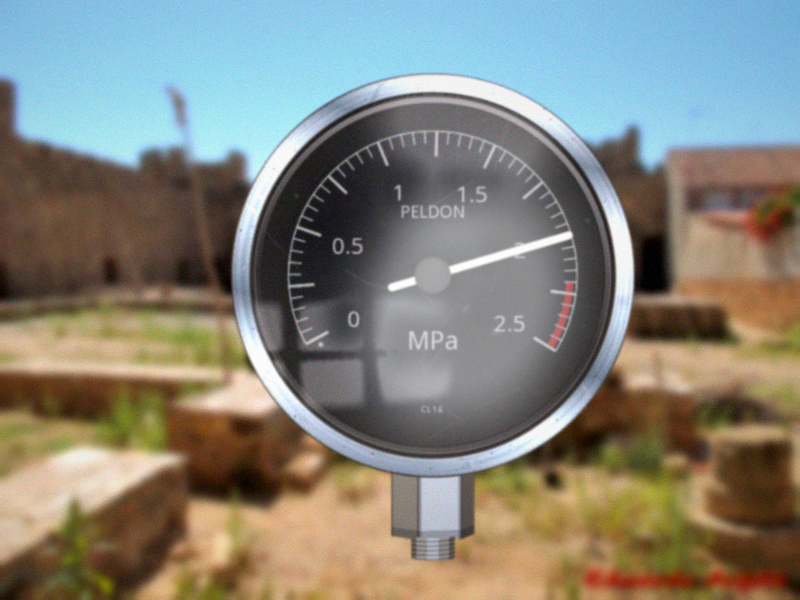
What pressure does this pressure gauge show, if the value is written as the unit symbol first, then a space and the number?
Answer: MPa 2
